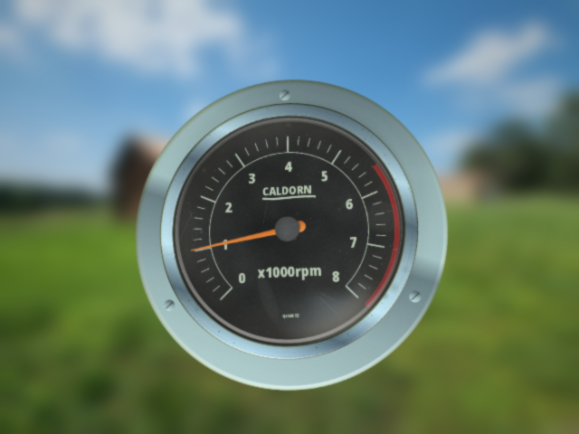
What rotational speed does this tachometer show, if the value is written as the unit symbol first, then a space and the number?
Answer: rpm 1000
